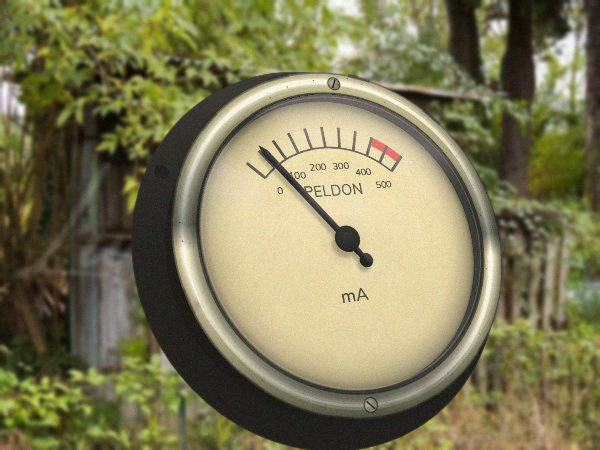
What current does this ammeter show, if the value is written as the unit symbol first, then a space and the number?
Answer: mA 50
